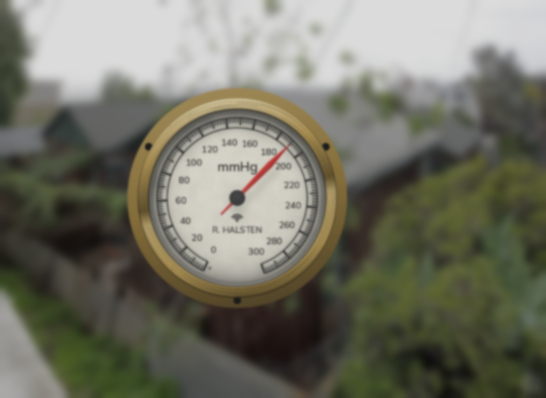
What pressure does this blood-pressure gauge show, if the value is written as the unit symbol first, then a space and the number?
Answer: mmHg 190
